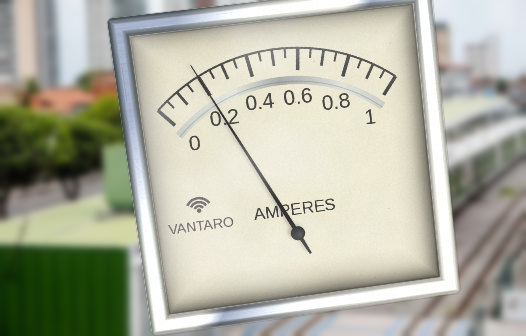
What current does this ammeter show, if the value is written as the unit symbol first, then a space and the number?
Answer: A 0.2
